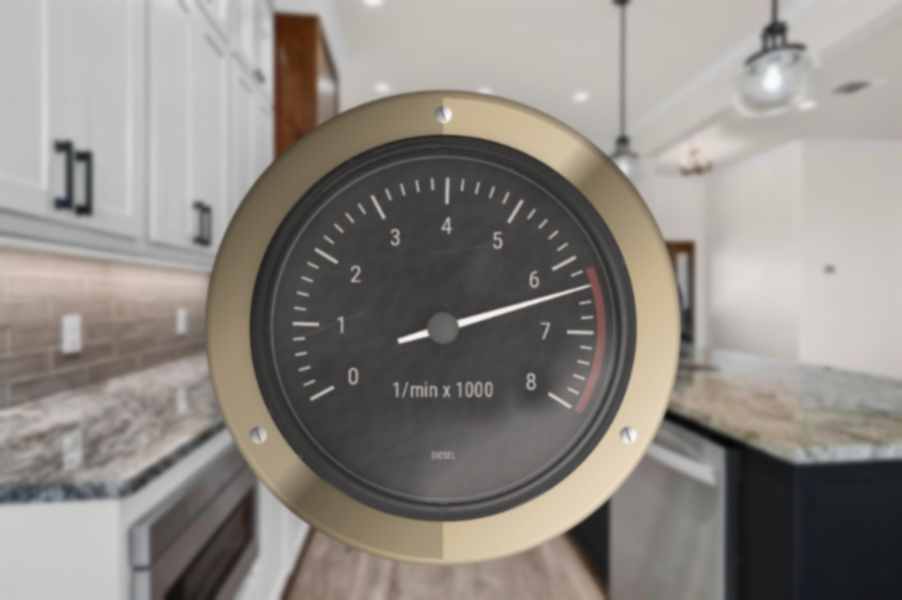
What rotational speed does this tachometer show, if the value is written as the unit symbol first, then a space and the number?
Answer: rpm 6400
